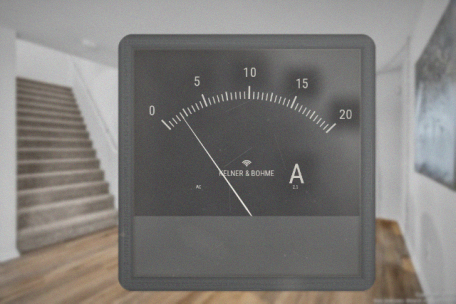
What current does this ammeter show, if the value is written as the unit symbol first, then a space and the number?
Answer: A 2
